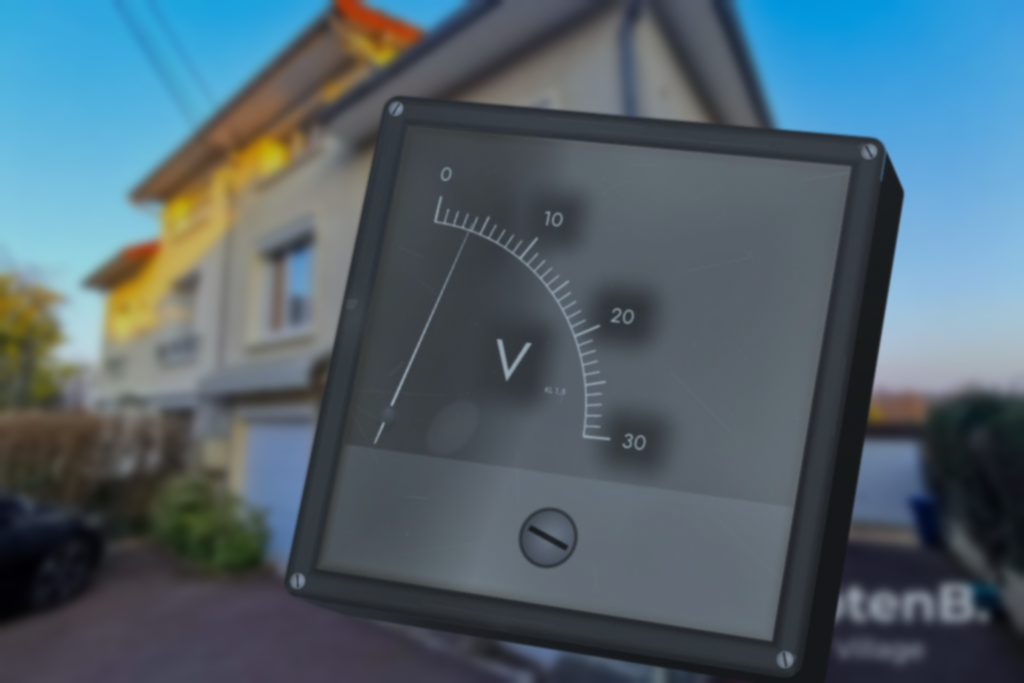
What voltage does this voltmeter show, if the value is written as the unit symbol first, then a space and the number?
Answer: V 4
